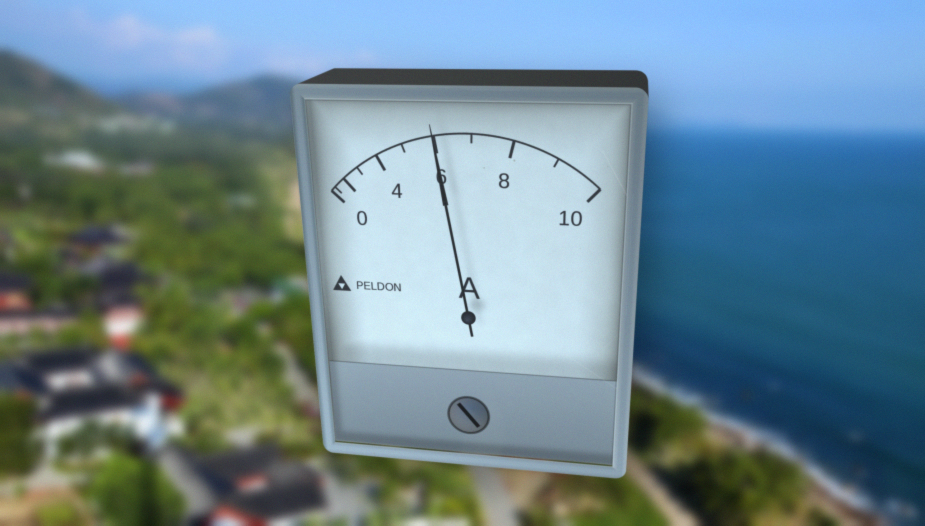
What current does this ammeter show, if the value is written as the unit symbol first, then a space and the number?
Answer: A 6
